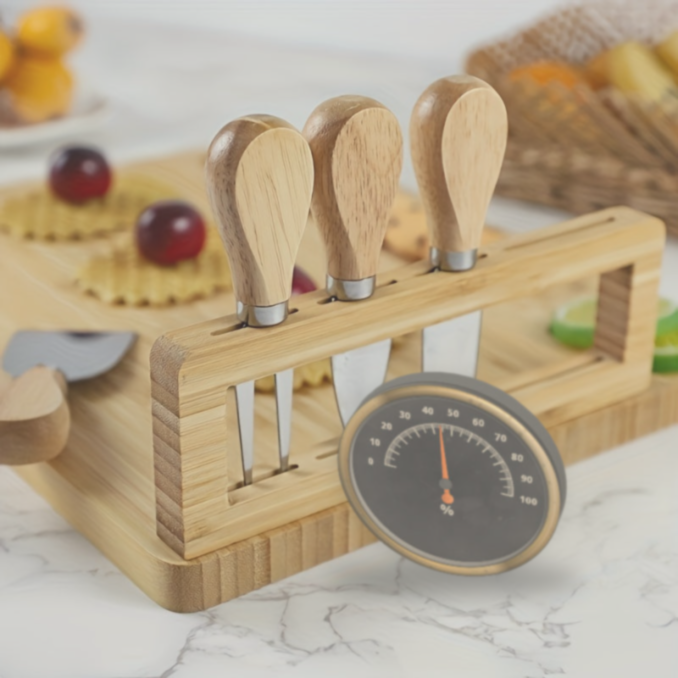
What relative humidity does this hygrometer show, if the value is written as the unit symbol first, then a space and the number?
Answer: % 45
